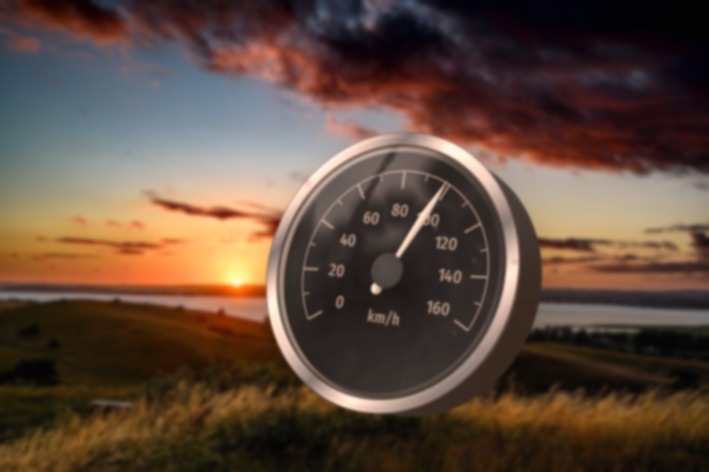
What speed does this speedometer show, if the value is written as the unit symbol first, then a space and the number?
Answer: km/h 100
